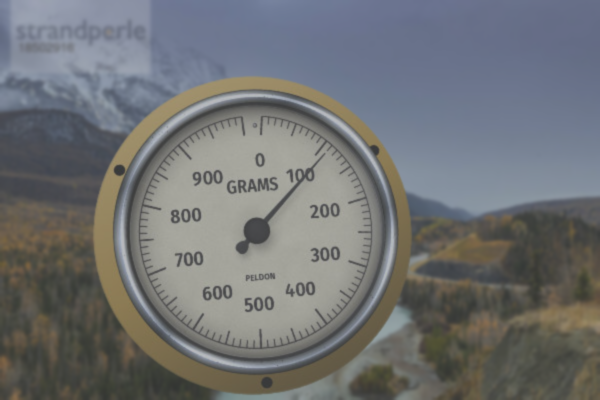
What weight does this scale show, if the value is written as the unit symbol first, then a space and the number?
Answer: g 110
